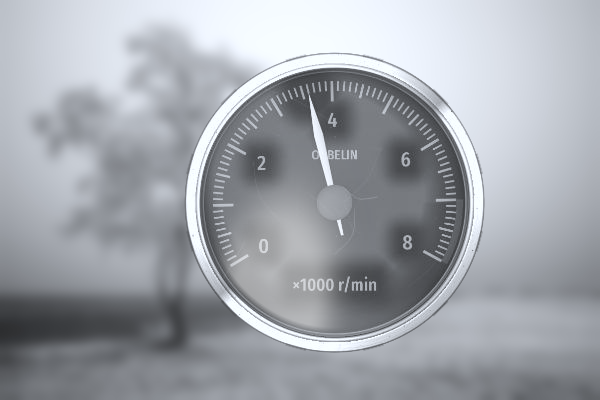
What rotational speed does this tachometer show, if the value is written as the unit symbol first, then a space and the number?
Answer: rpm 3600
